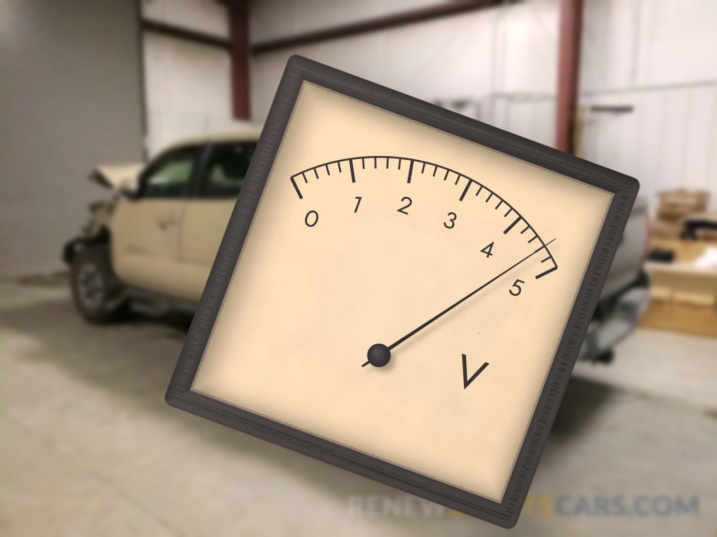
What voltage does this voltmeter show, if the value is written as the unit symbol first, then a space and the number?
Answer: V 4.6
